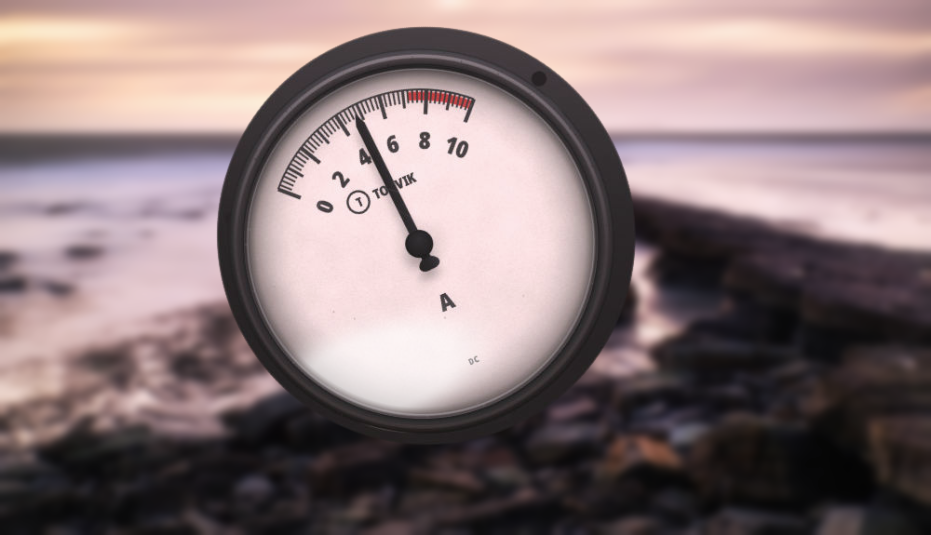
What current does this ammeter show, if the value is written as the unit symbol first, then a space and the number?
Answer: A 4.8
